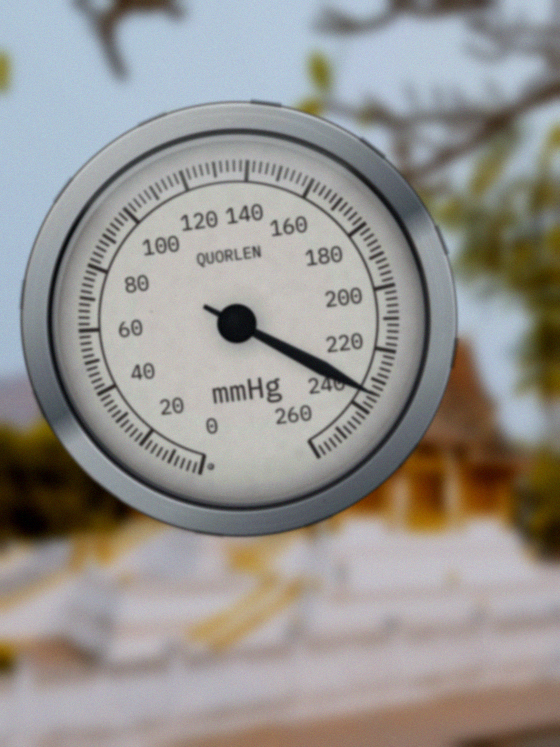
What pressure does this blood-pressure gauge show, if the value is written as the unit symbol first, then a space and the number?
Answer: mmHg 234
